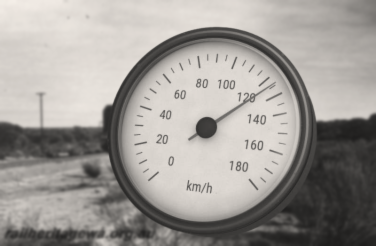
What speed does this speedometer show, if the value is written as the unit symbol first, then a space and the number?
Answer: km/h 125
